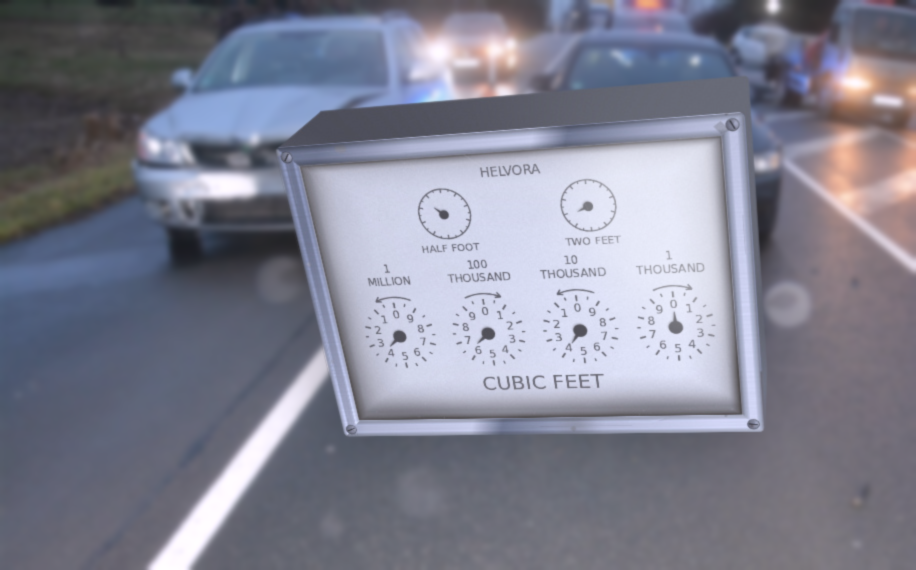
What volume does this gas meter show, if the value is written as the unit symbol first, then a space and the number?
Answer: ft³ 364000
